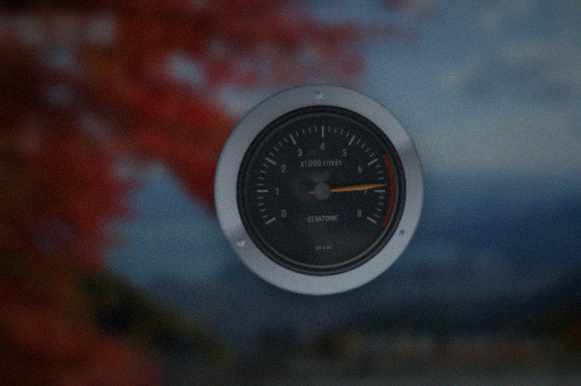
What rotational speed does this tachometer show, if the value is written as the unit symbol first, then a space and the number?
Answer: rpm 6800
